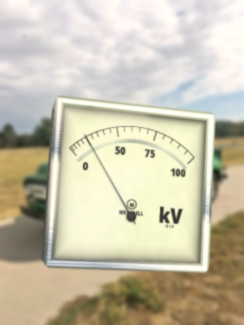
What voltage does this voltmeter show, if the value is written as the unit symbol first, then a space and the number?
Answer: kV 25
